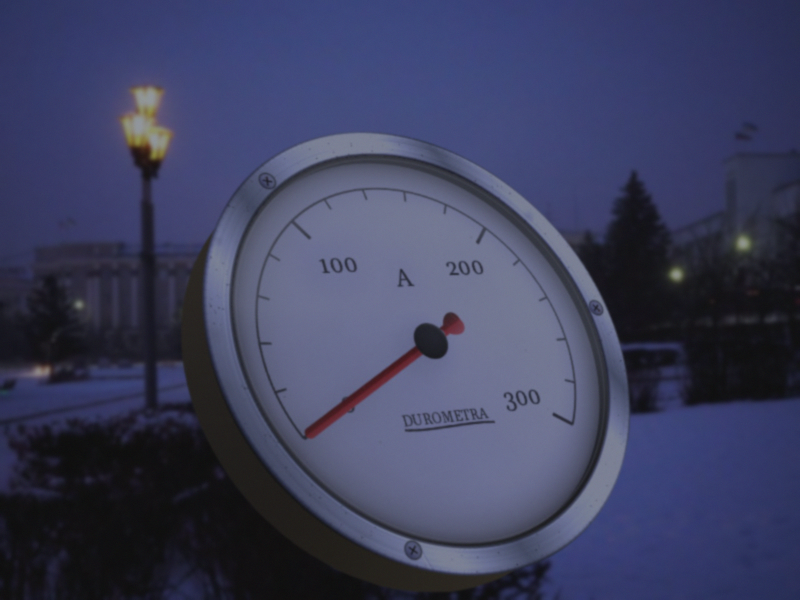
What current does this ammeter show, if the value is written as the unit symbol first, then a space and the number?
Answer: A 0
